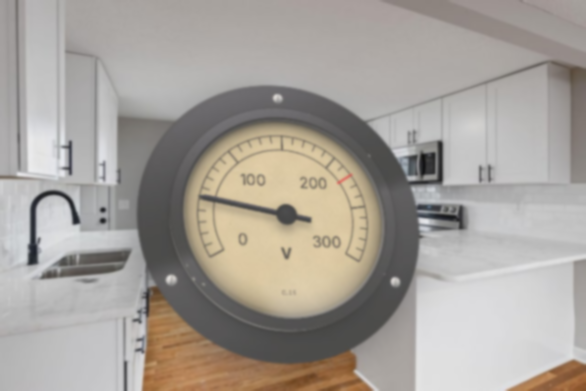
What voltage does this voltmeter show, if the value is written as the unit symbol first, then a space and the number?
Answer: V 50
